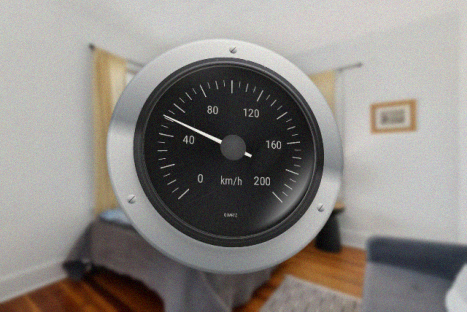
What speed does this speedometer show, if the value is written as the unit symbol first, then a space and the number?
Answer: km/h 50
